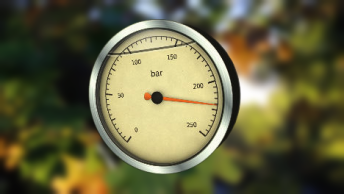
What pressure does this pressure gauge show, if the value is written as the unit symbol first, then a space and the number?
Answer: bar 220
